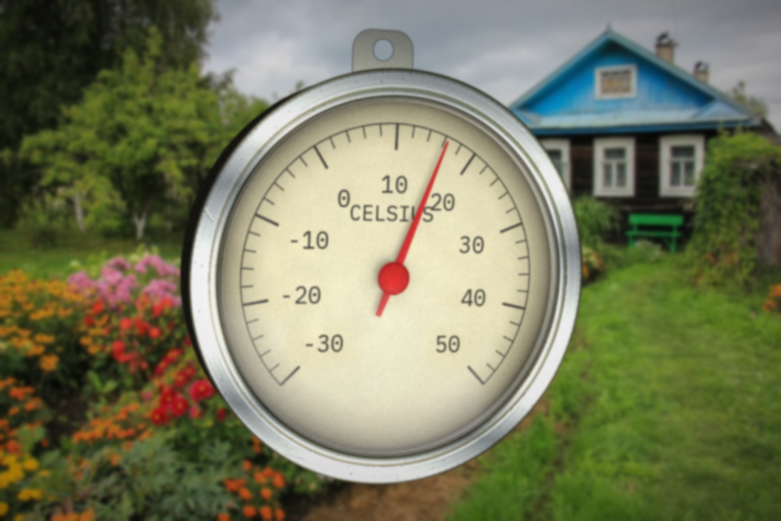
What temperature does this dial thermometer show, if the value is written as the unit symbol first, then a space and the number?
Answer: °C 16
